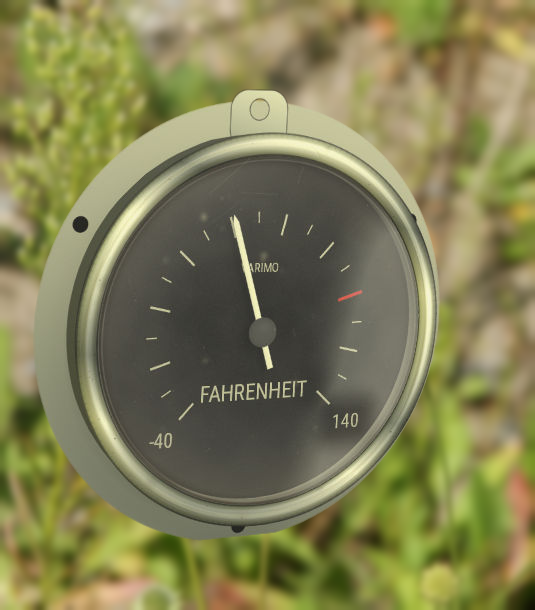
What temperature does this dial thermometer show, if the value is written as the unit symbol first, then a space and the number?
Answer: °F 40
